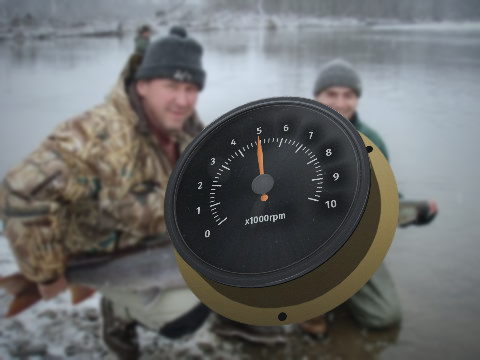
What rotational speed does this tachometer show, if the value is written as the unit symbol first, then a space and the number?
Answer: rpm 5000
